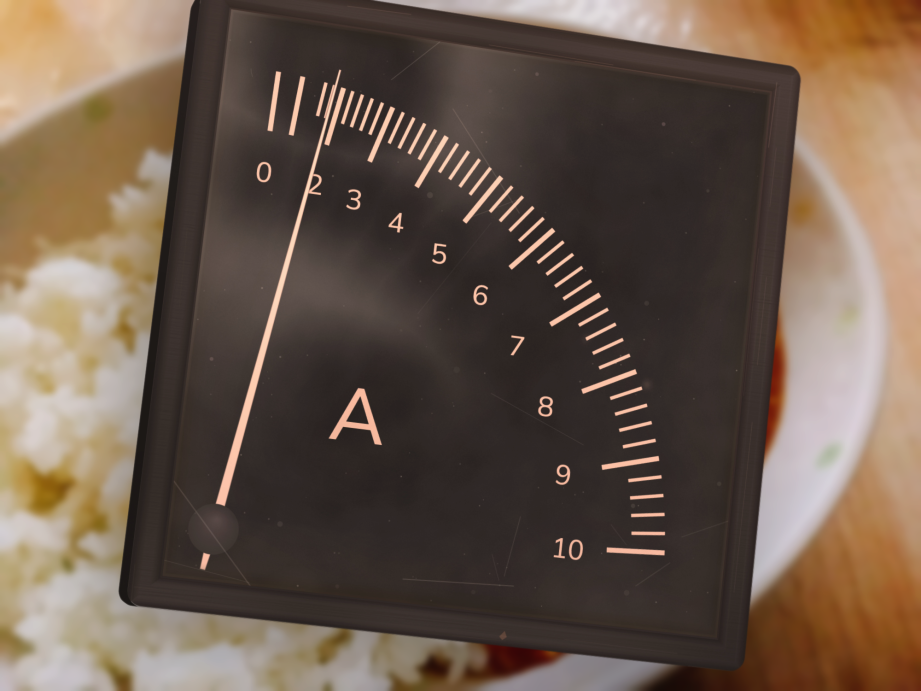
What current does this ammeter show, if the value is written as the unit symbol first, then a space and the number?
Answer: A 1.8
